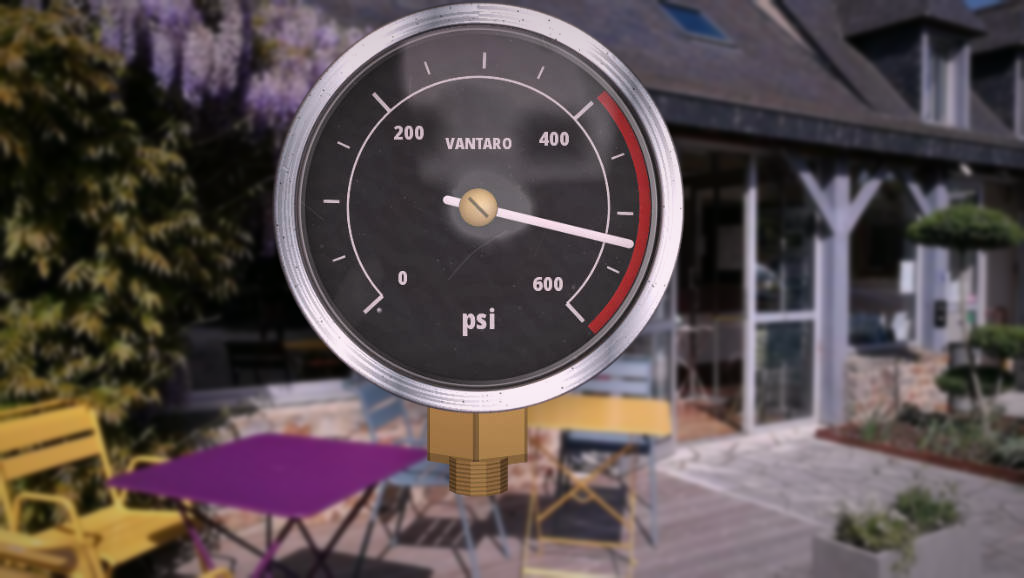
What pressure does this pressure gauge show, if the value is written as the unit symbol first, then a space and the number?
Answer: psi 525
